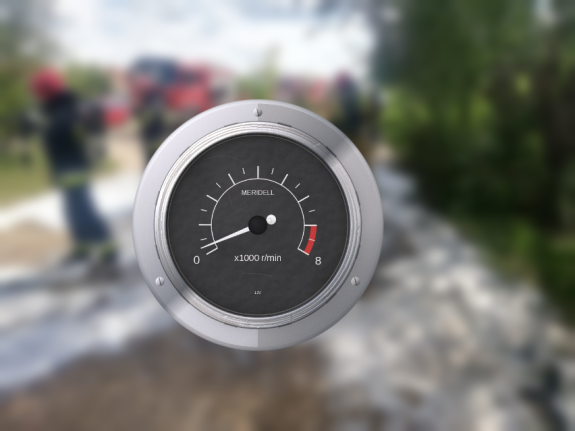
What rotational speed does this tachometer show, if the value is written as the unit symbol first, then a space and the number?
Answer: rpm 250
